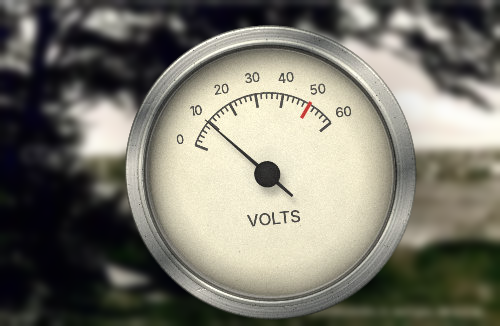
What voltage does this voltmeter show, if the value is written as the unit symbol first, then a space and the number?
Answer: V 10
